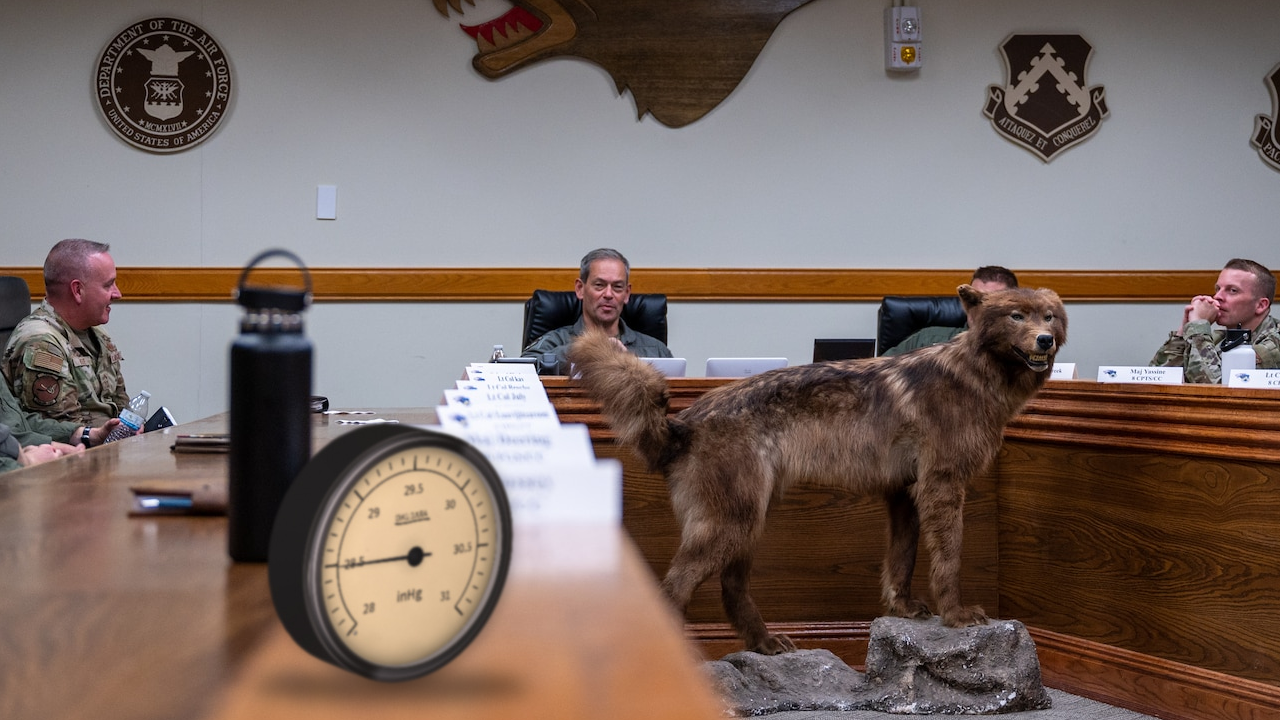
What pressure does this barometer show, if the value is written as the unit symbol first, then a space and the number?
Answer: inHg 28.5
